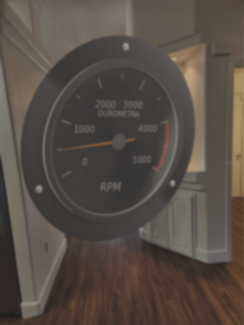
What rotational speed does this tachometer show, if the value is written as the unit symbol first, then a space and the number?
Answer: rpm 500
